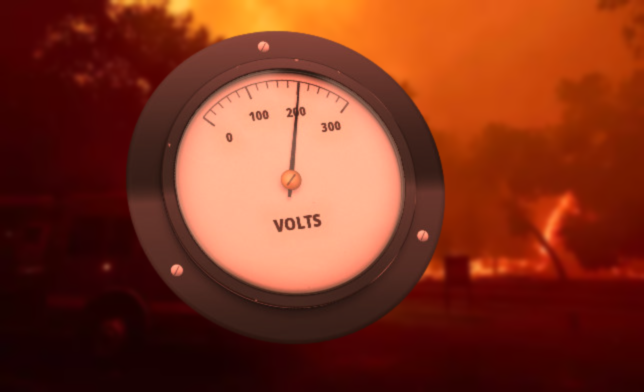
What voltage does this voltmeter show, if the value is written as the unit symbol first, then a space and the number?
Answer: V 200
